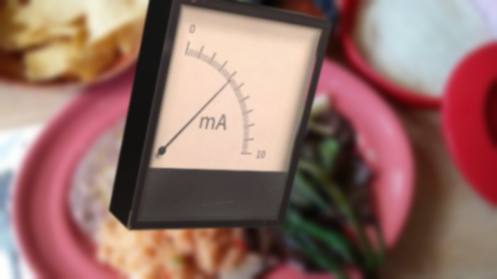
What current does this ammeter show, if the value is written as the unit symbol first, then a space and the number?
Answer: mA 4
